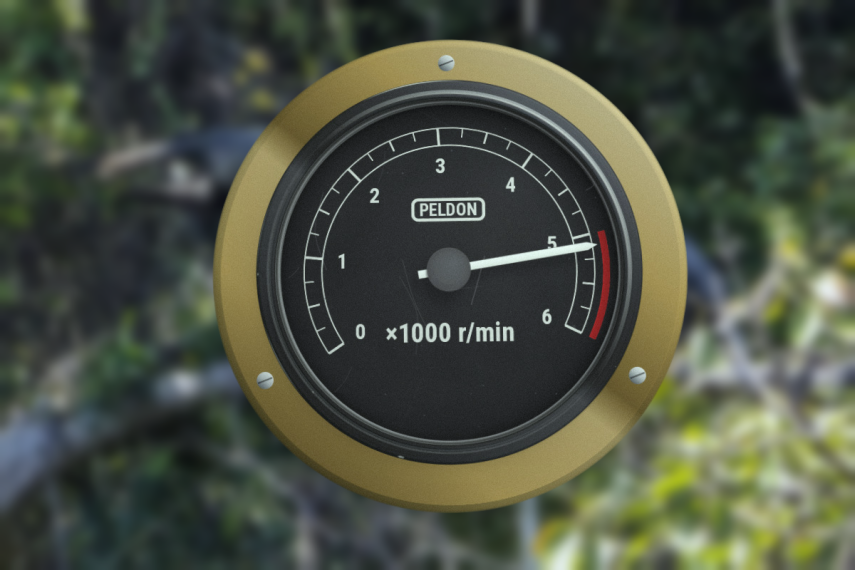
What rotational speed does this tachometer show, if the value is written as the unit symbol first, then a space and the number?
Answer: rpm 5125
